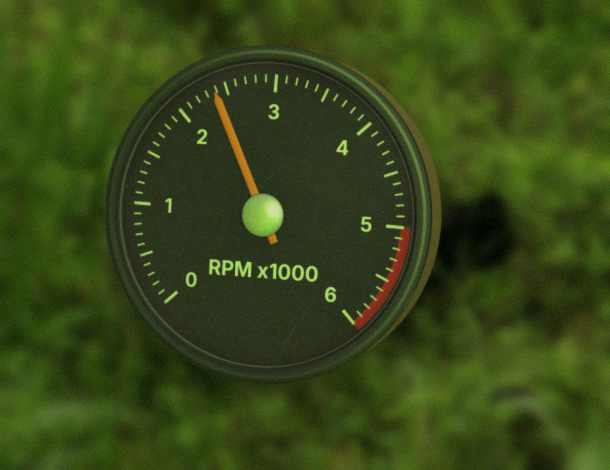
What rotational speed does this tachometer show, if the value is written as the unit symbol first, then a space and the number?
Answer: rpm 2400
